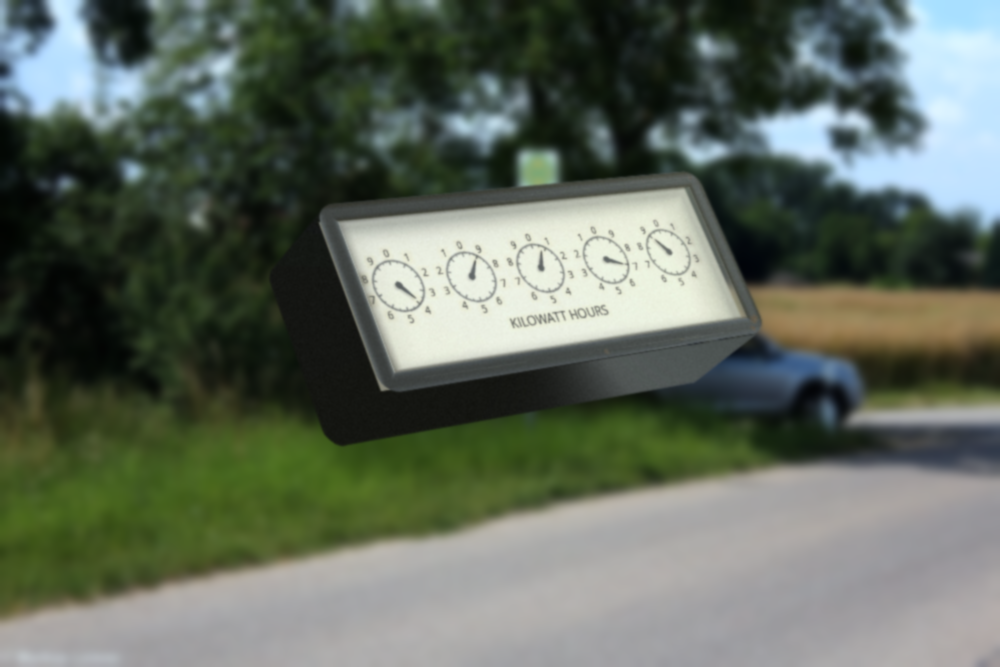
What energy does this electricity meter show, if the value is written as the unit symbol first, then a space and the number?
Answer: kWh 39069
